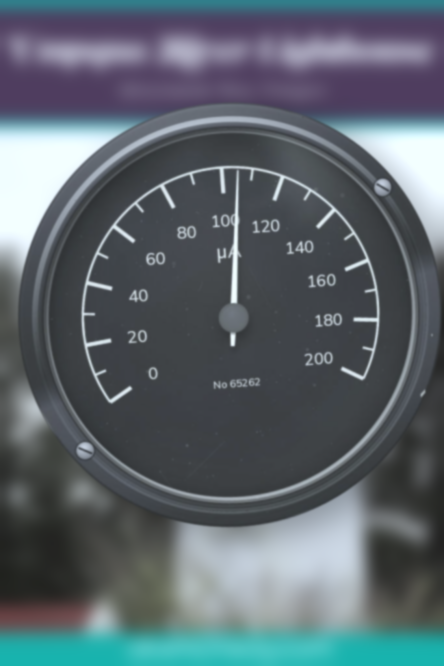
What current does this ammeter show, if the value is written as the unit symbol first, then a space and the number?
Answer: µA 105
